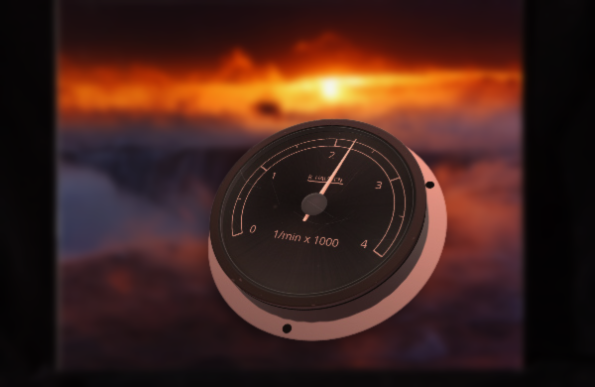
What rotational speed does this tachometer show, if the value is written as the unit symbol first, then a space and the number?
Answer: rpm 2250
